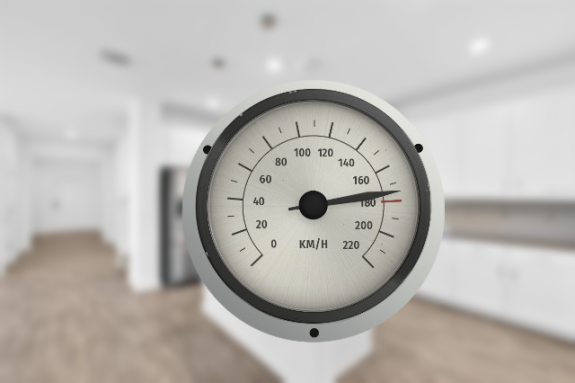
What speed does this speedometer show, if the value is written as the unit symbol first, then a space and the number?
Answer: km/h 175
